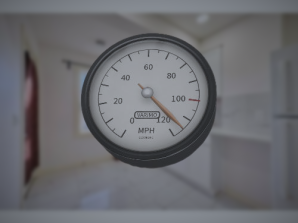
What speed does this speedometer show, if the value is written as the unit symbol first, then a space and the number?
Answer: mph 115
